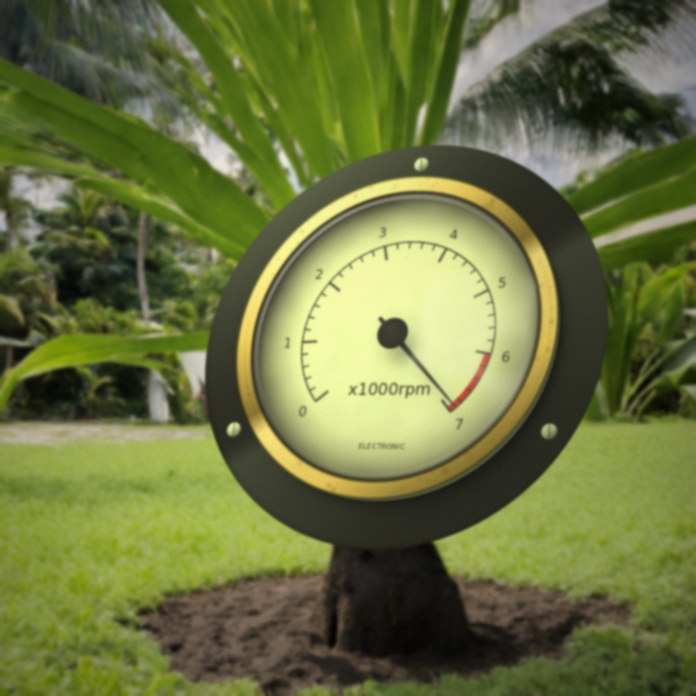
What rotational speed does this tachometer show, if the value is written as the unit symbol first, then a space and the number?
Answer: rpm 6900
